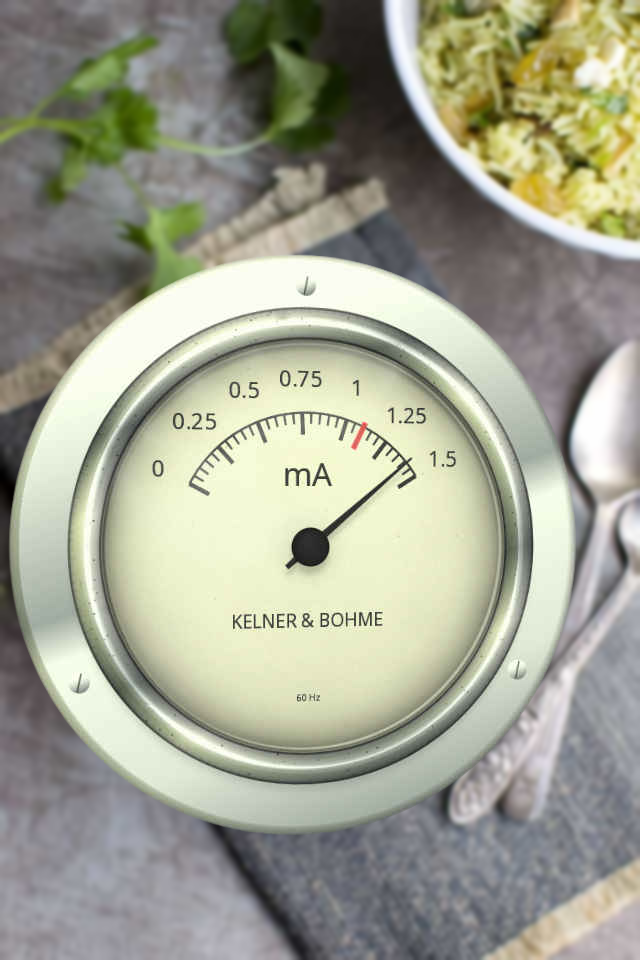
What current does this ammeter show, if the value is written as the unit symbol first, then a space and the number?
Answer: mA 1.4
